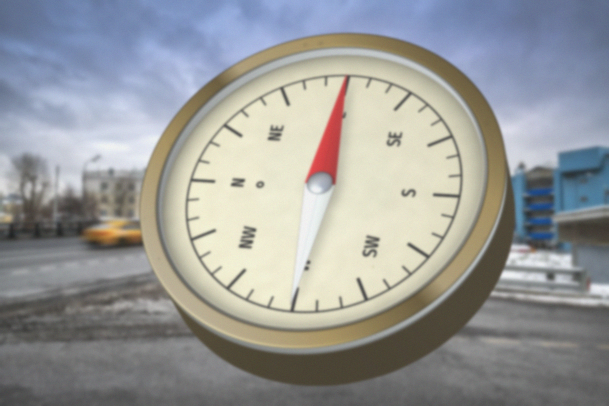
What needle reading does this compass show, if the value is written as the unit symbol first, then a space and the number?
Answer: ° 90
